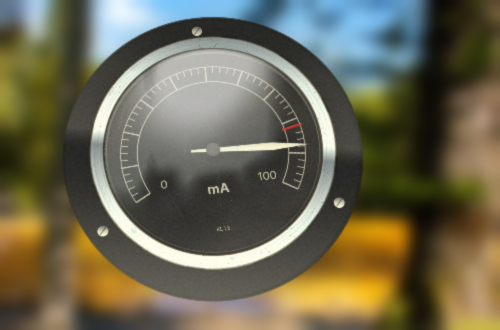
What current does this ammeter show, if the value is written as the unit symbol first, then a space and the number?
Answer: mA 88
